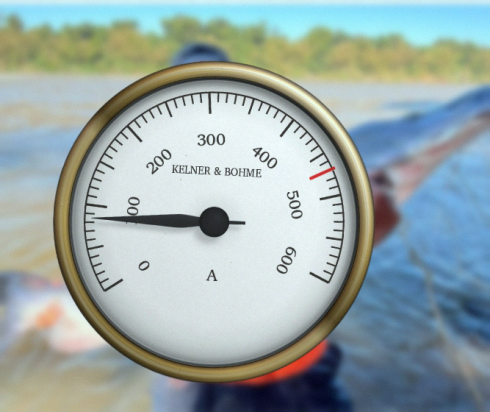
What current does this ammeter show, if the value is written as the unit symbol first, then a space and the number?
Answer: A 85
